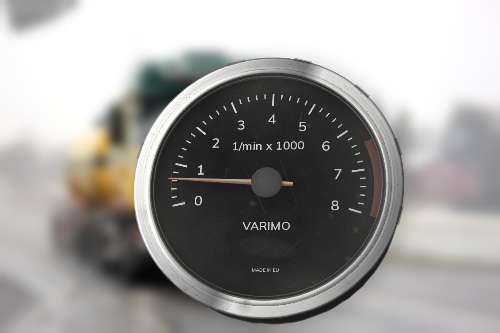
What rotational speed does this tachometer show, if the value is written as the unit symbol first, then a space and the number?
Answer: rpm 600
